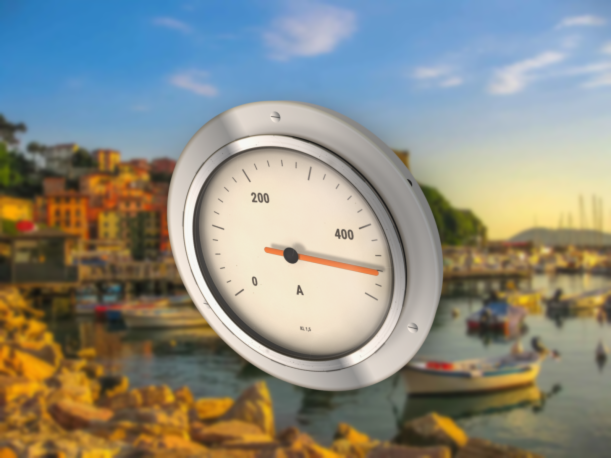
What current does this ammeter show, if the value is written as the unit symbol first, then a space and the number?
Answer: A 460
